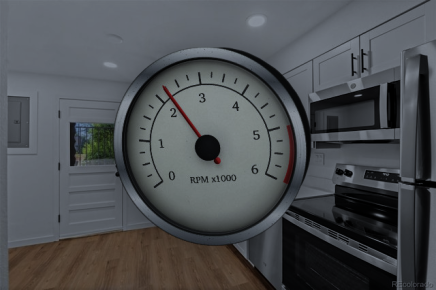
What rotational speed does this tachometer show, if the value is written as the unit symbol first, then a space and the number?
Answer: rpm 2250
